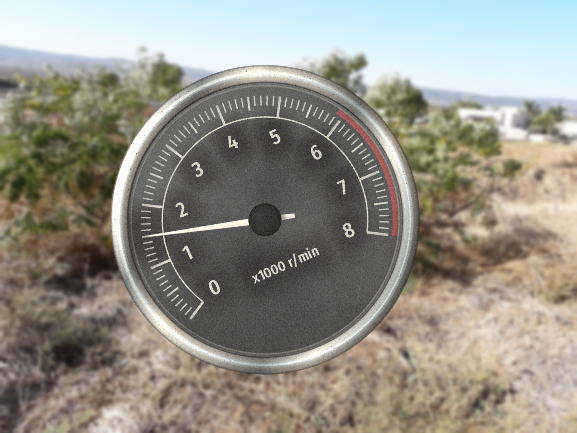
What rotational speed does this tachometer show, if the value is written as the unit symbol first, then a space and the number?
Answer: rpm 1500
